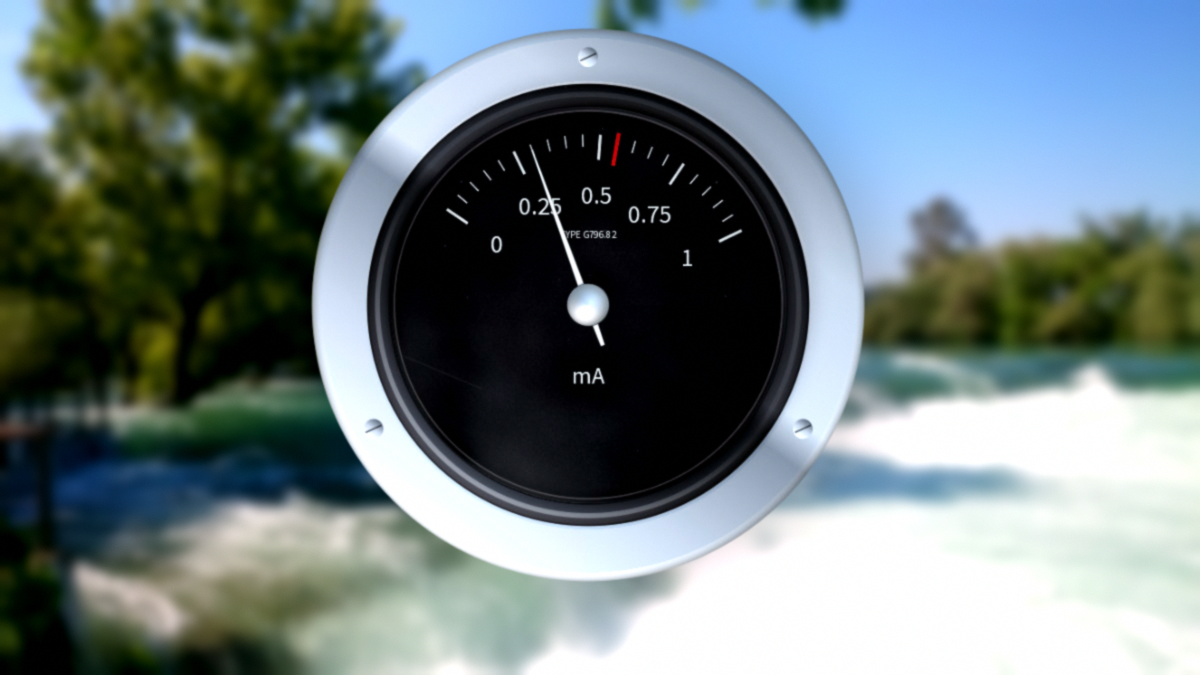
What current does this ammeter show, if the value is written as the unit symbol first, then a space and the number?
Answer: mA 0.3
